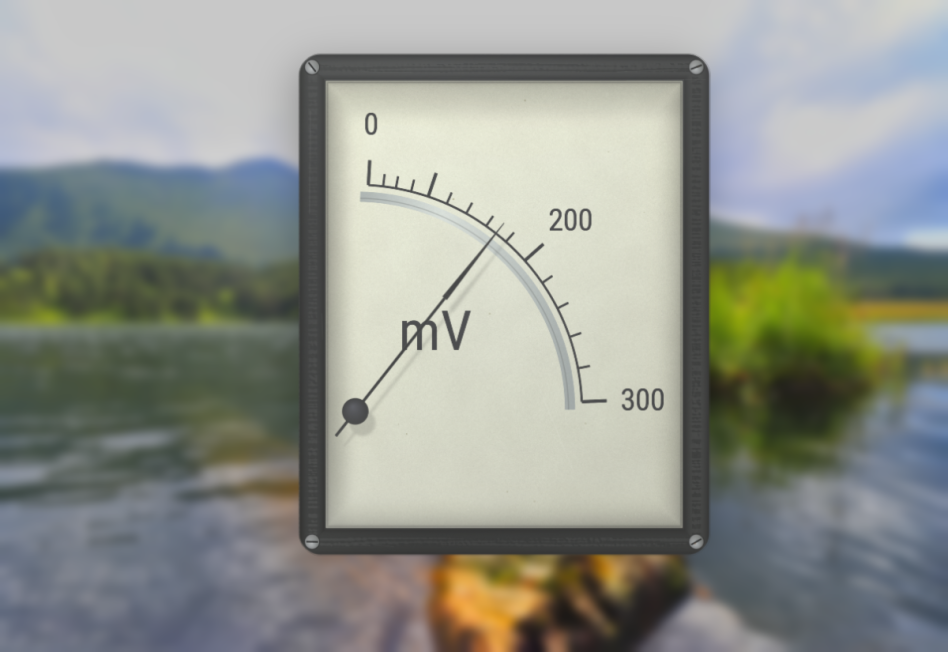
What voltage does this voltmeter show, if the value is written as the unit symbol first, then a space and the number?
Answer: mV 170
